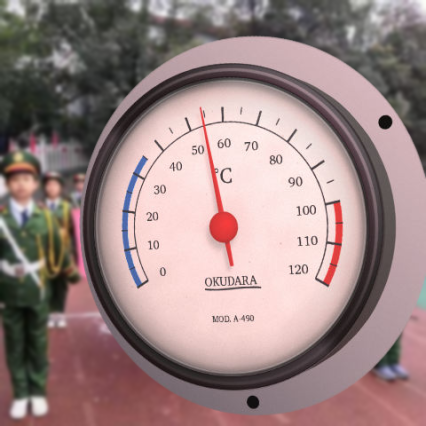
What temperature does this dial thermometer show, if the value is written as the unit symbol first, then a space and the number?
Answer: °C 55
